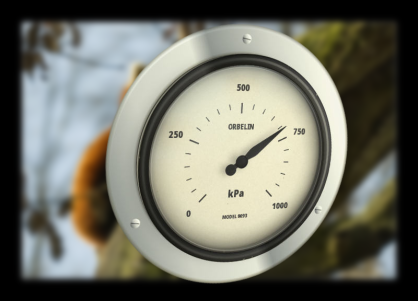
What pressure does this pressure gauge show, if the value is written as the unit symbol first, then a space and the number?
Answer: kPa 700
